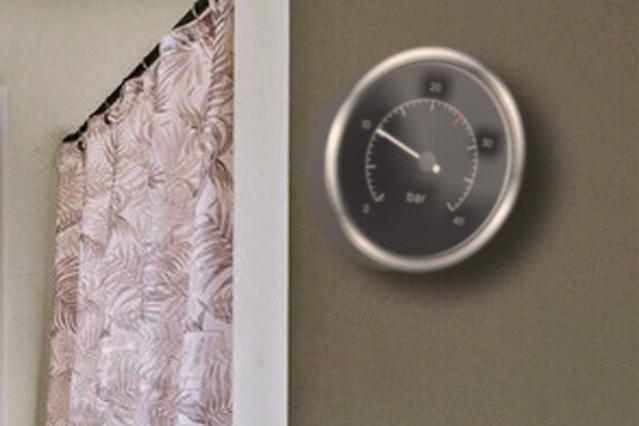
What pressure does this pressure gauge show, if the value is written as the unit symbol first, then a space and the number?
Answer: bar 10
